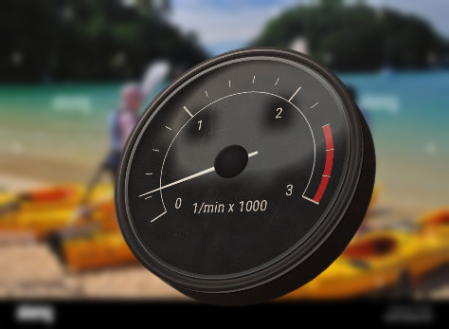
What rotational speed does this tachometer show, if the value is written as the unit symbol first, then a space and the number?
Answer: rpm 200
